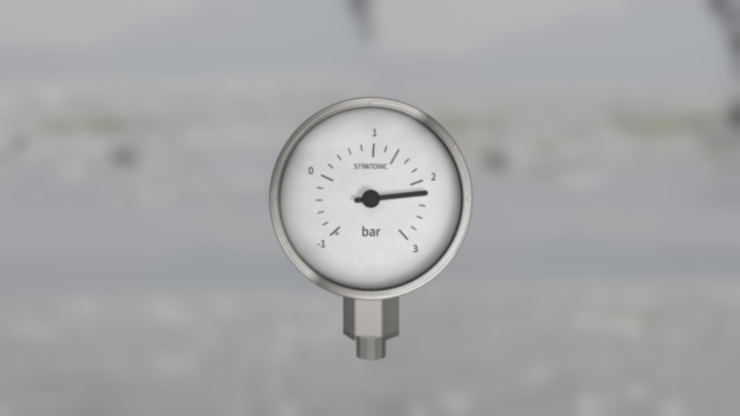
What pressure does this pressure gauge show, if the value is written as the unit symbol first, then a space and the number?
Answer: bar 2.2
